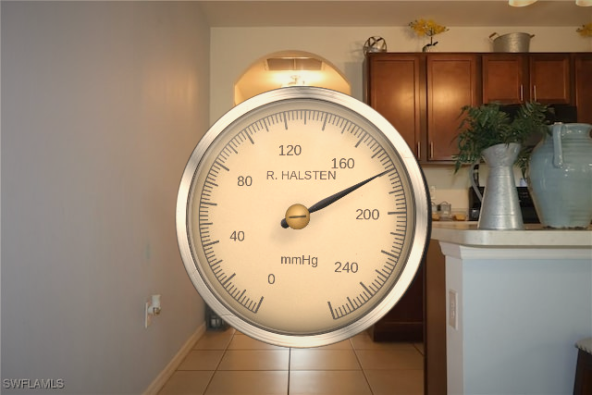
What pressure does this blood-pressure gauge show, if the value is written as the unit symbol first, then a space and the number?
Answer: mmHg 180
